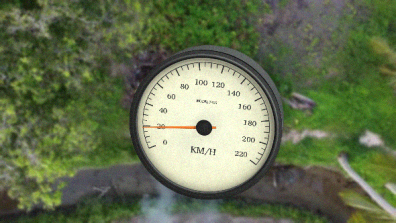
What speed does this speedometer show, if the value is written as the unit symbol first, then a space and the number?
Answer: km/h 20
